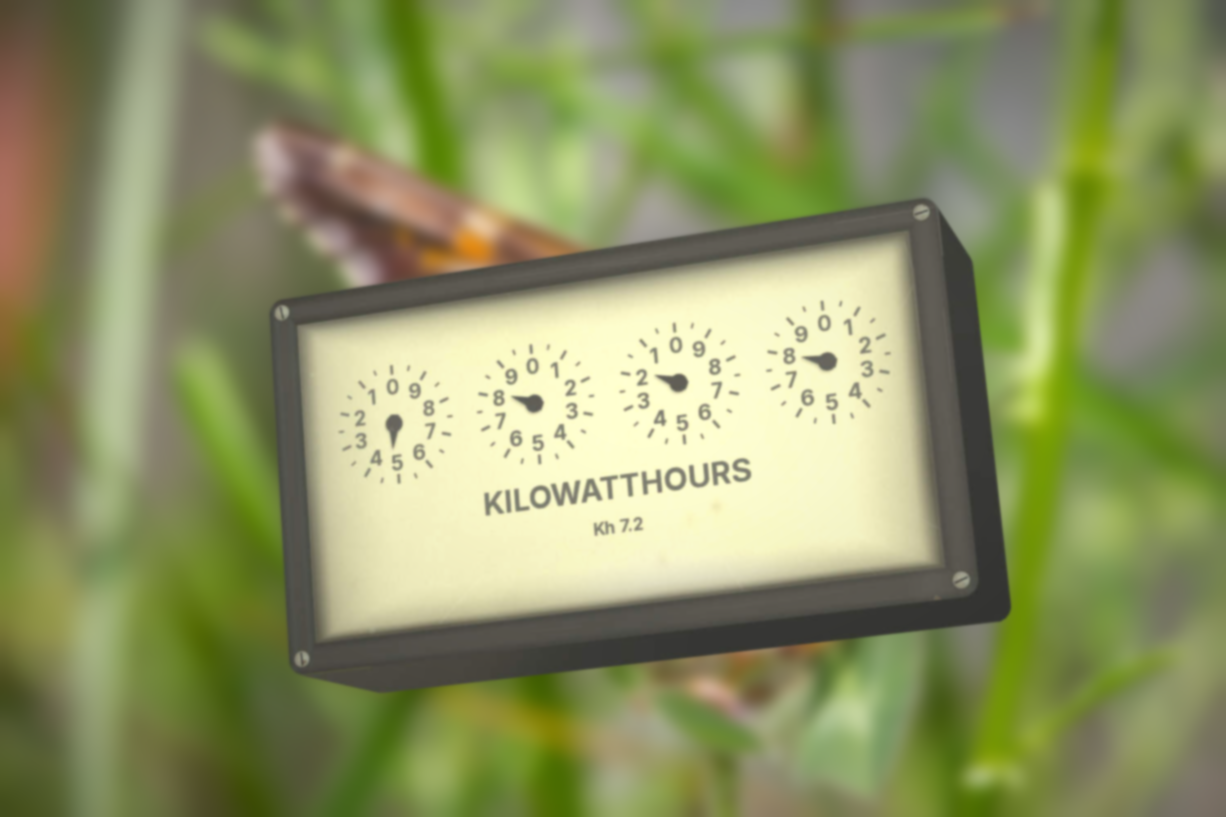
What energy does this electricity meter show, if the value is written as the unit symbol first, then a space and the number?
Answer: kWh 4818
